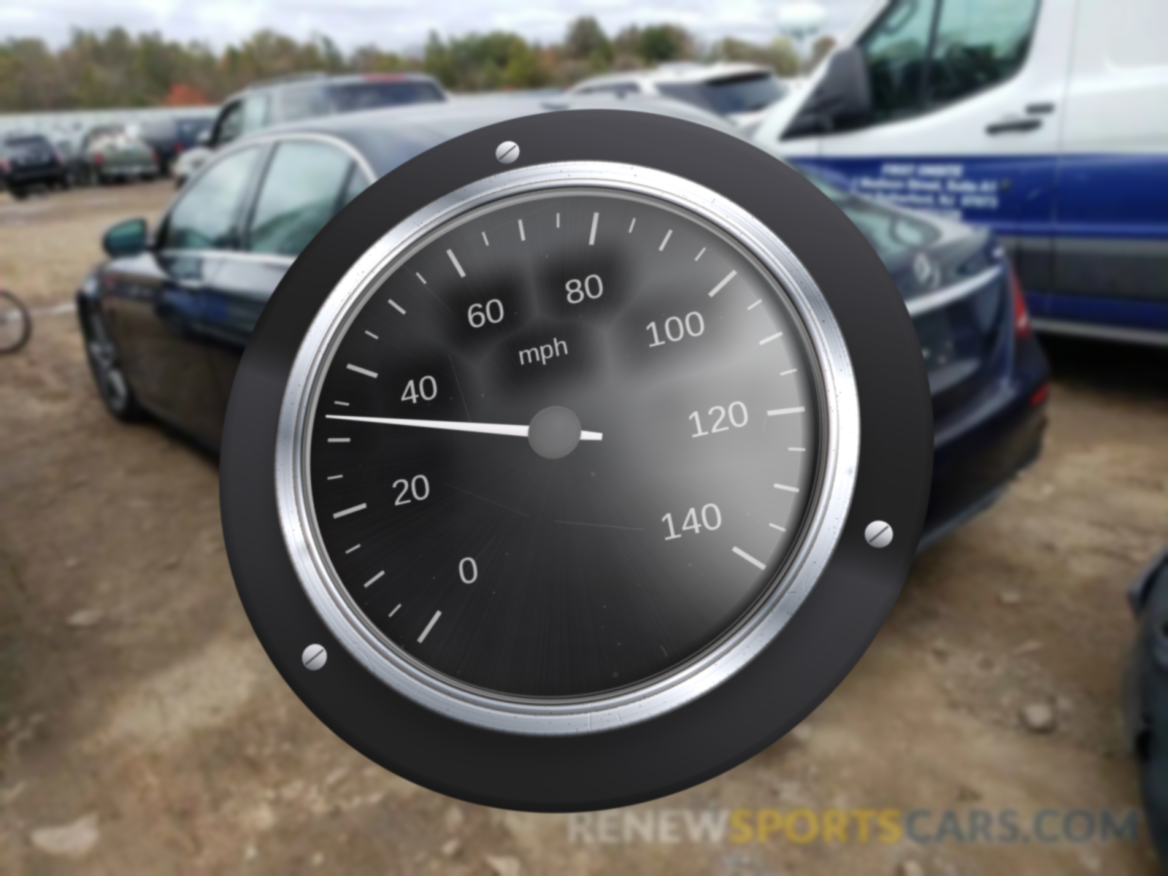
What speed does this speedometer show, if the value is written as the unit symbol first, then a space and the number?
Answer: mph 32.5
